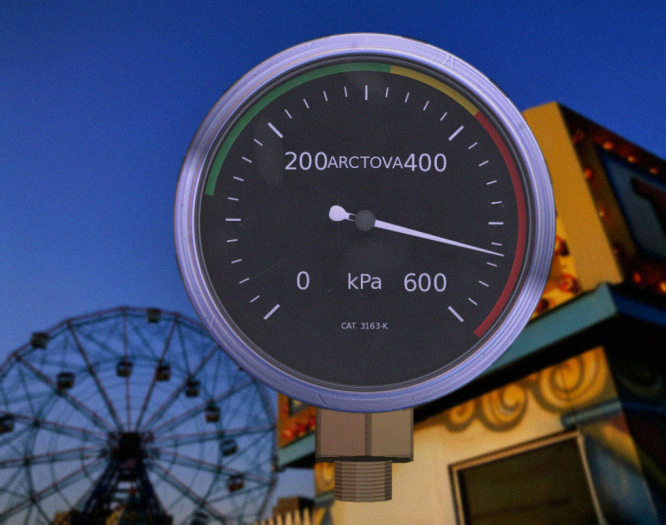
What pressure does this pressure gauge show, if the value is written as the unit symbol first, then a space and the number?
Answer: kPa 530
